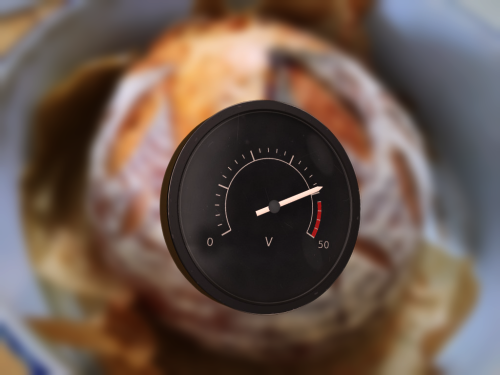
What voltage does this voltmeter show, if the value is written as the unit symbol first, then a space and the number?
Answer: V 39
